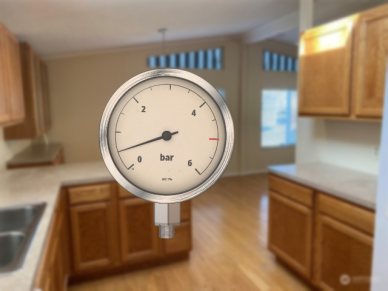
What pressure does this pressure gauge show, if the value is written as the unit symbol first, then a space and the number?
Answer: bar 0.5
